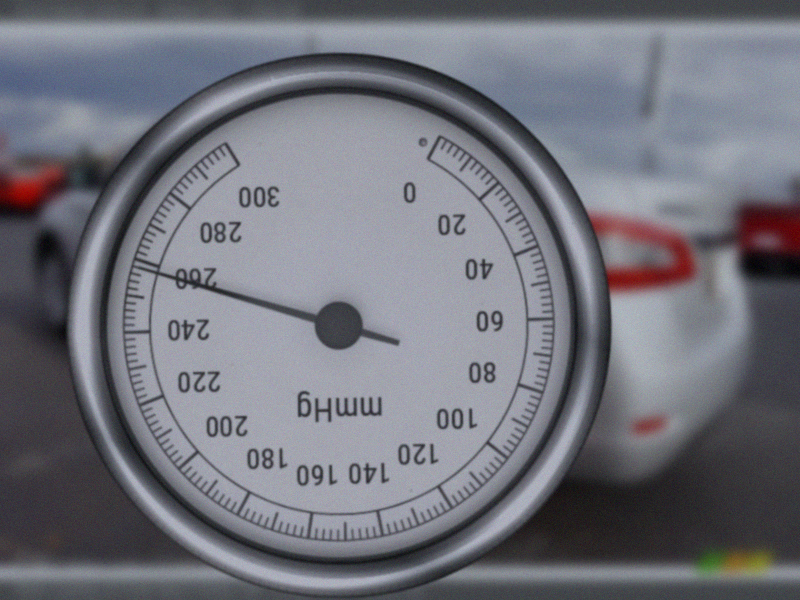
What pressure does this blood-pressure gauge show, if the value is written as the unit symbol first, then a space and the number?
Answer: mmHg 258
